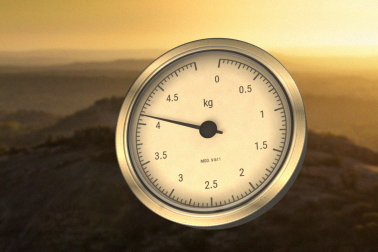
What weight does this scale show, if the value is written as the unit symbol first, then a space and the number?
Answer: kg 4.1
